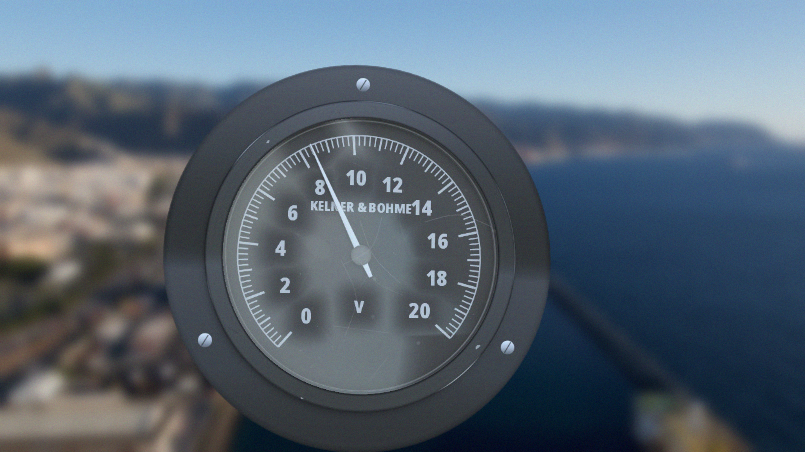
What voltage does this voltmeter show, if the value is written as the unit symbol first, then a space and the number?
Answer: V 8.4
